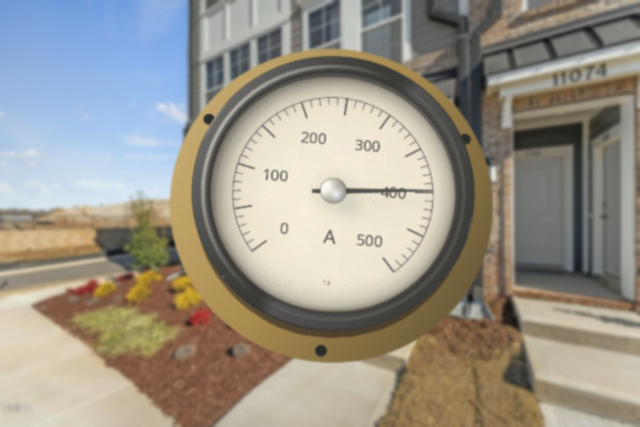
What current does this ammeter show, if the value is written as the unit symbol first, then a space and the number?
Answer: A 400
